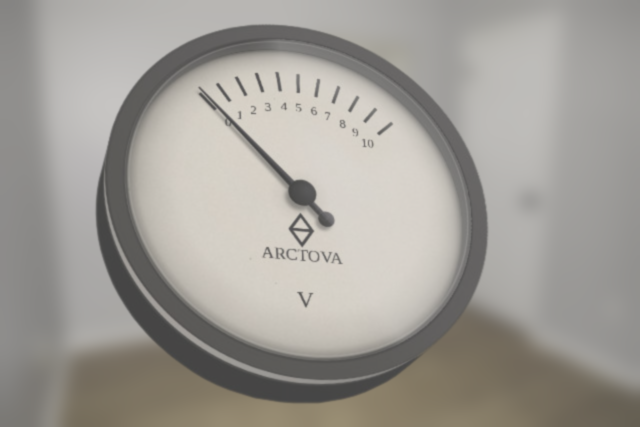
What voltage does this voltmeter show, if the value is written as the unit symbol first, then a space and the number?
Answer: V 0
